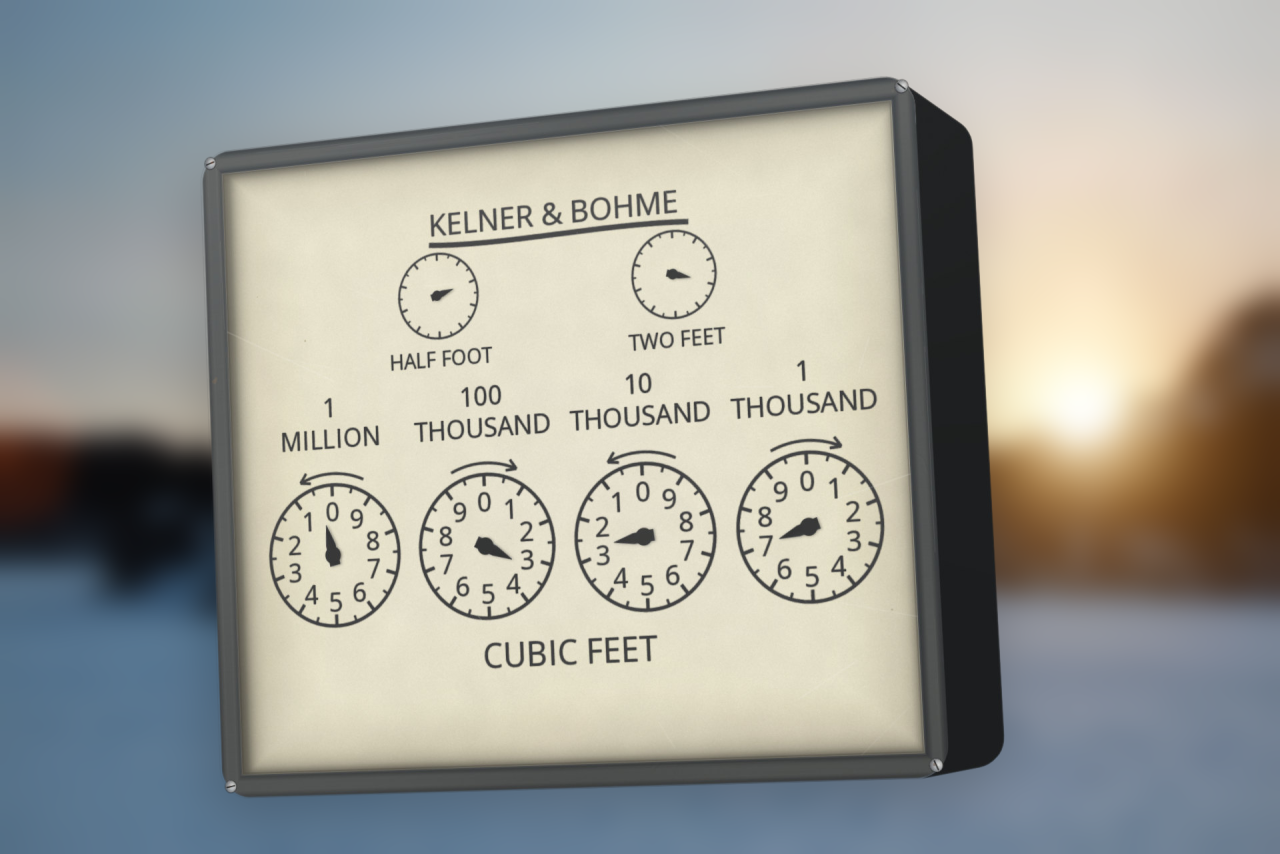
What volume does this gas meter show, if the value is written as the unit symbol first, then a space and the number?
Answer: ft³ 32700
